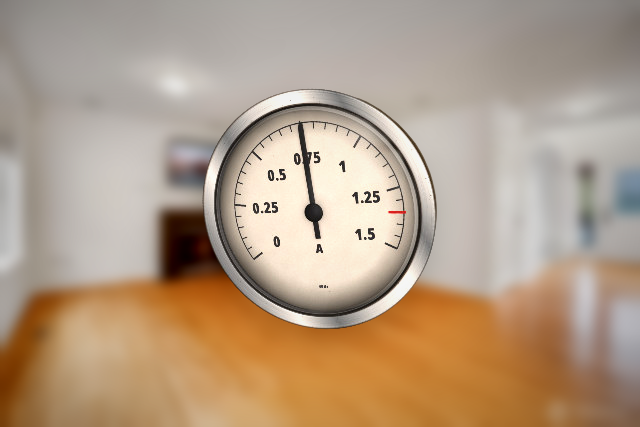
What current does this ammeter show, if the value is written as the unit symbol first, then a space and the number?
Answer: A 0.75
